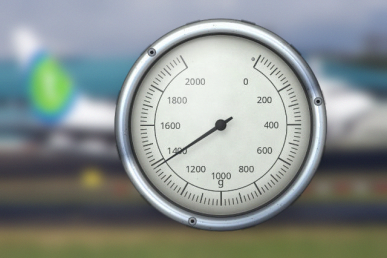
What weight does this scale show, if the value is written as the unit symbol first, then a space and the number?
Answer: g 1380
